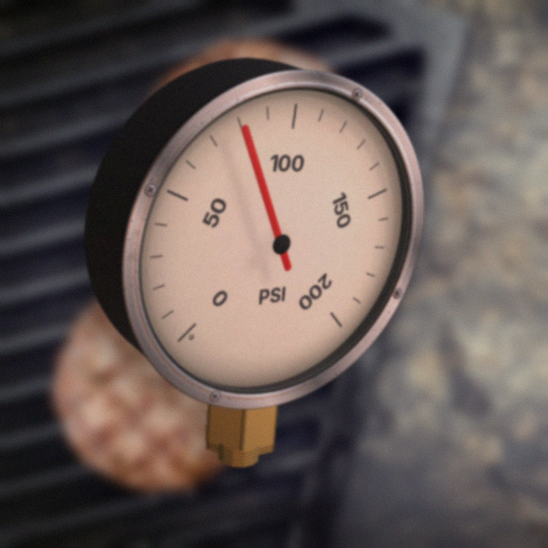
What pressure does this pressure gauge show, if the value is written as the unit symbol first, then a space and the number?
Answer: psi 80
